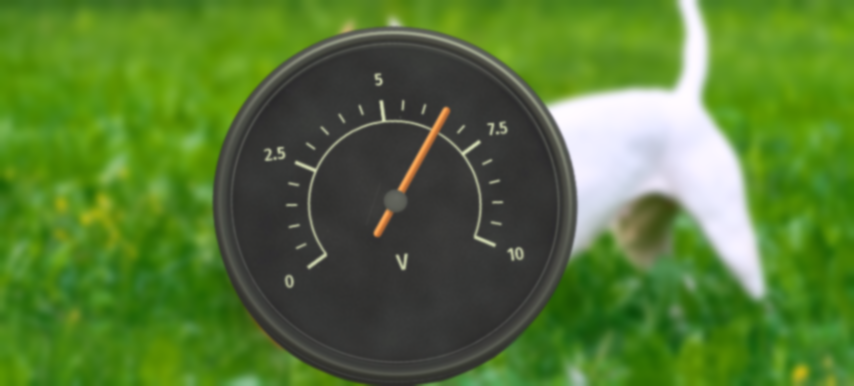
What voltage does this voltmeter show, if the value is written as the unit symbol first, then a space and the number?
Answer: V 6.5
